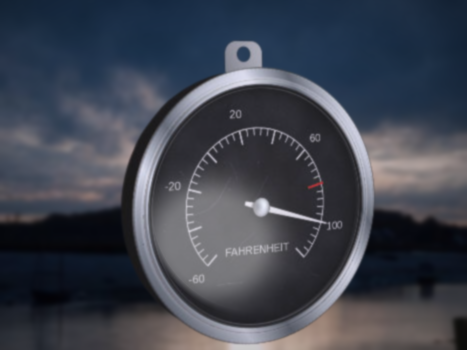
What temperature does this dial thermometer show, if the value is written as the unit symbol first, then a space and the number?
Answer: °F 100
